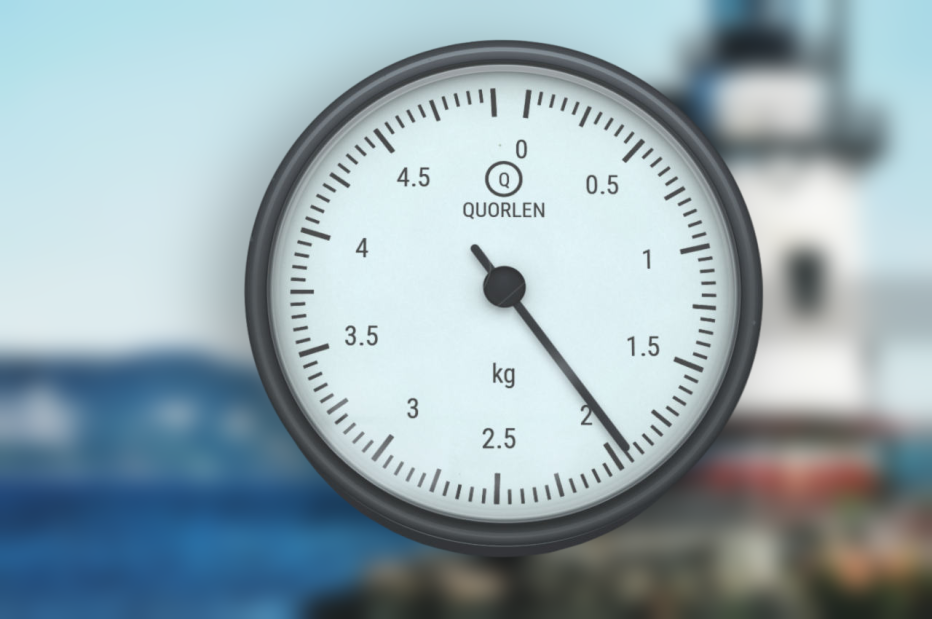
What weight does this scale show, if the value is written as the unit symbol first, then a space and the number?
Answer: kg 1.95
